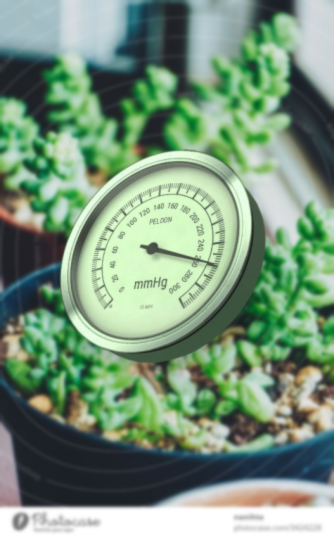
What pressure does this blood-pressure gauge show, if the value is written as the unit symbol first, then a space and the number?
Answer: mmHg 260
